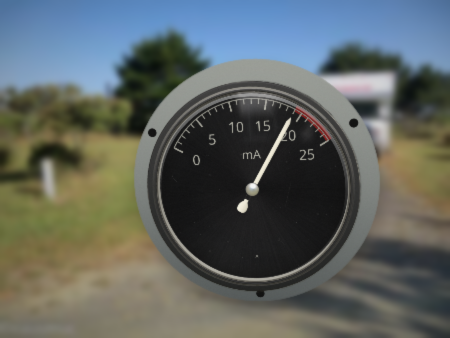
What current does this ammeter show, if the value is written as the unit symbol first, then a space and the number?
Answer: mA 19
